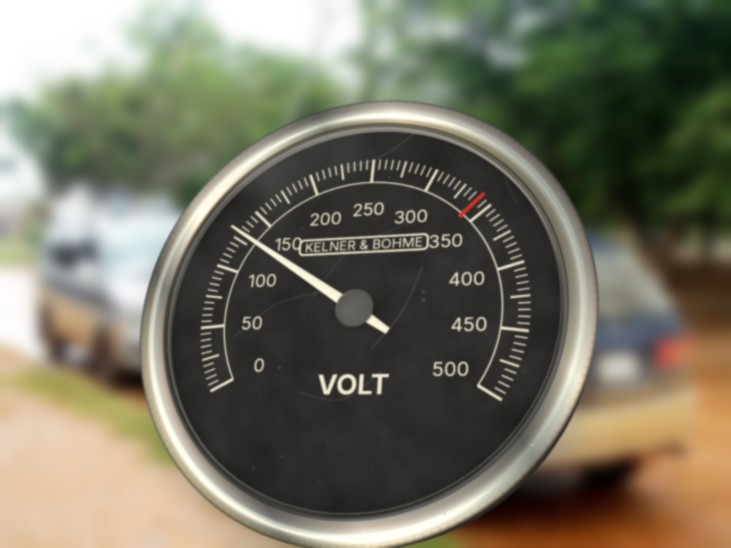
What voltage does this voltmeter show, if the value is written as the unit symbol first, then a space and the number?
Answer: V 130
